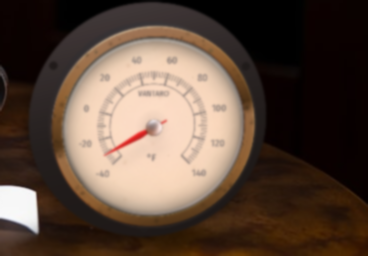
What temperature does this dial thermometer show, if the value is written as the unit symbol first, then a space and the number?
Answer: °F -30
